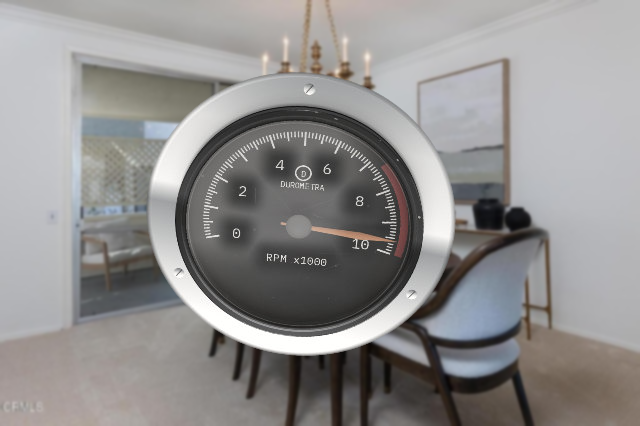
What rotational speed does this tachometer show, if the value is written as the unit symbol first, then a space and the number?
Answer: rpm 9500
